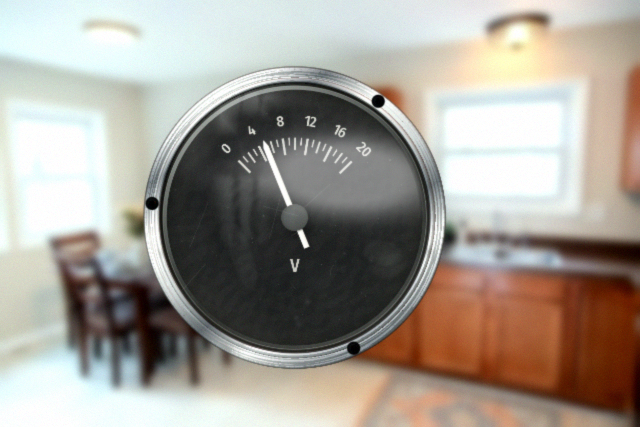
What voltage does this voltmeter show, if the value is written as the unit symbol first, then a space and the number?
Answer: V 5
